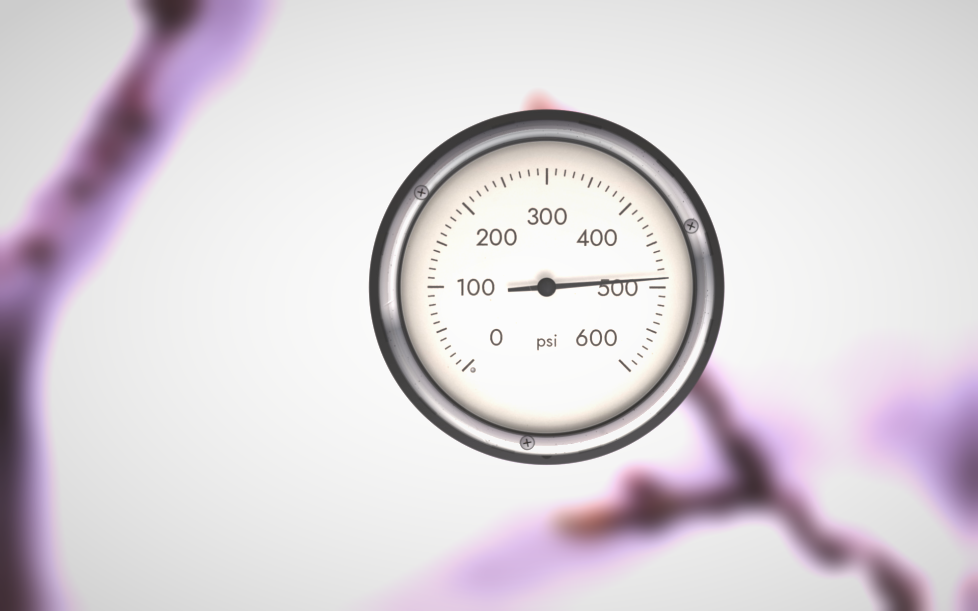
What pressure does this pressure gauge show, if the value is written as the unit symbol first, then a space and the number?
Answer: psi 490
